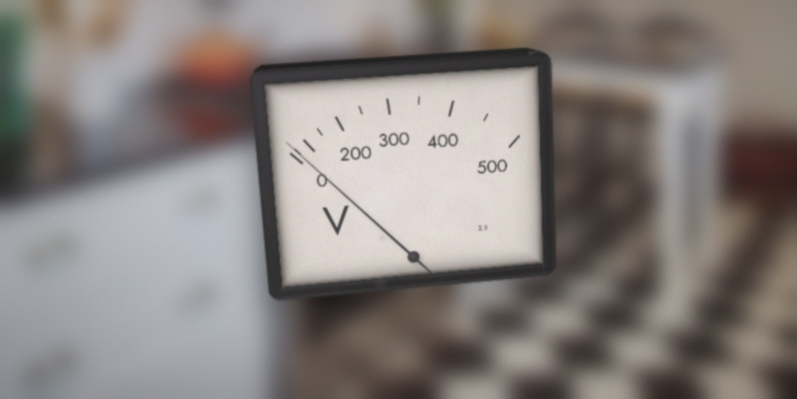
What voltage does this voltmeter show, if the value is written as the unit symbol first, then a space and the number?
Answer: V 50
